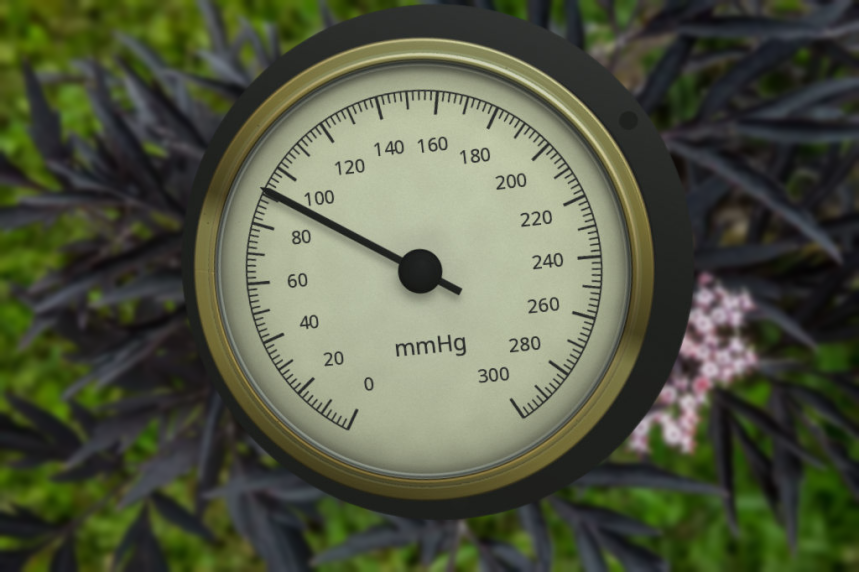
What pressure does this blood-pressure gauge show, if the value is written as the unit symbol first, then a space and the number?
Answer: mmHg 92
